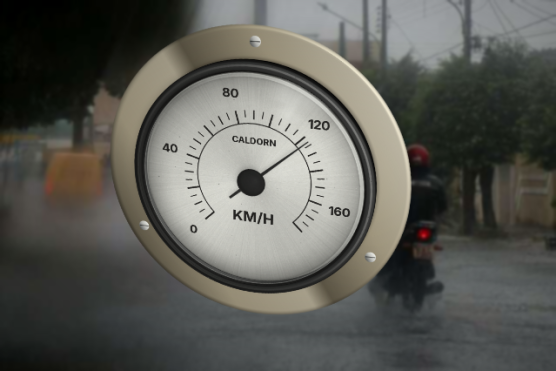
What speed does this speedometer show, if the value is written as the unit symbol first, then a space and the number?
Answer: km/h 122.5
